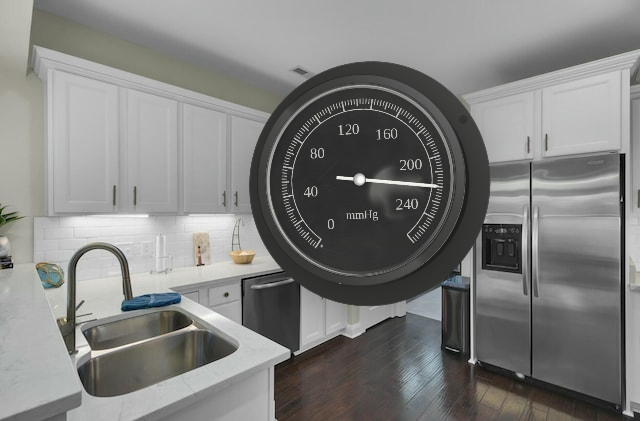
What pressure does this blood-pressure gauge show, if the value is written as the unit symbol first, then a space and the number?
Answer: mmHg 220
